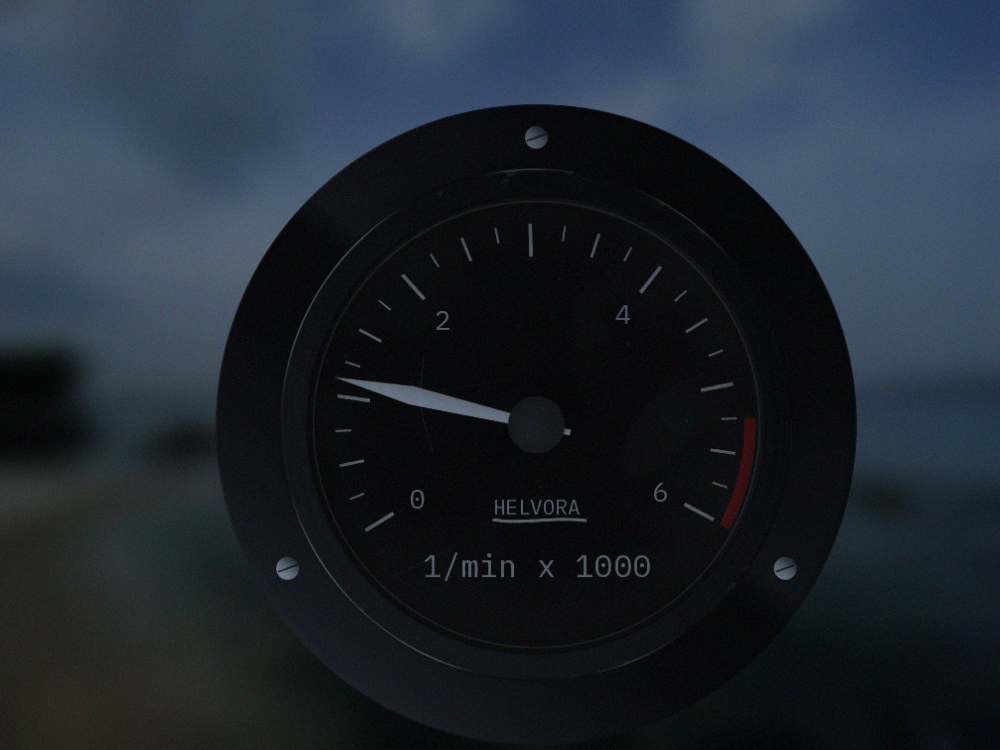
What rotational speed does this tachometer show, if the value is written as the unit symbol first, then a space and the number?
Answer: rpm 1125
